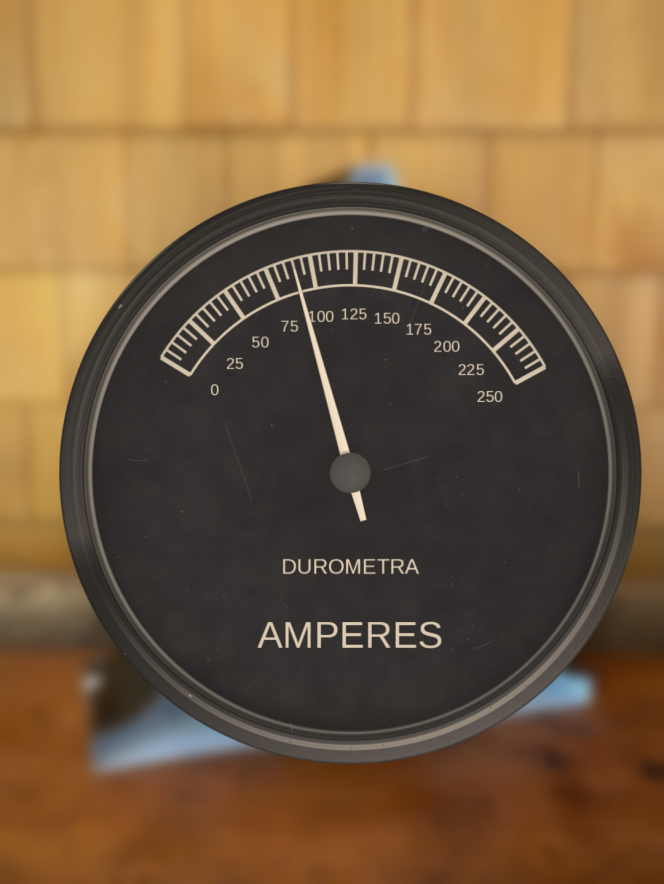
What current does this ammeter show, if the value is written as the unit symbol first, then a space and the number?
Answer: A 90
